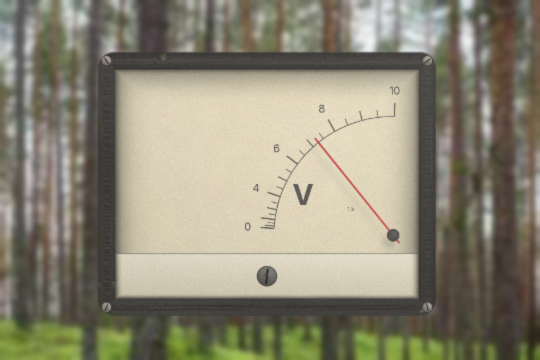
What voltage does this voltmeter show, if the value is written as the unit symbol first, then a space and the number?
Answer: V 7.25
